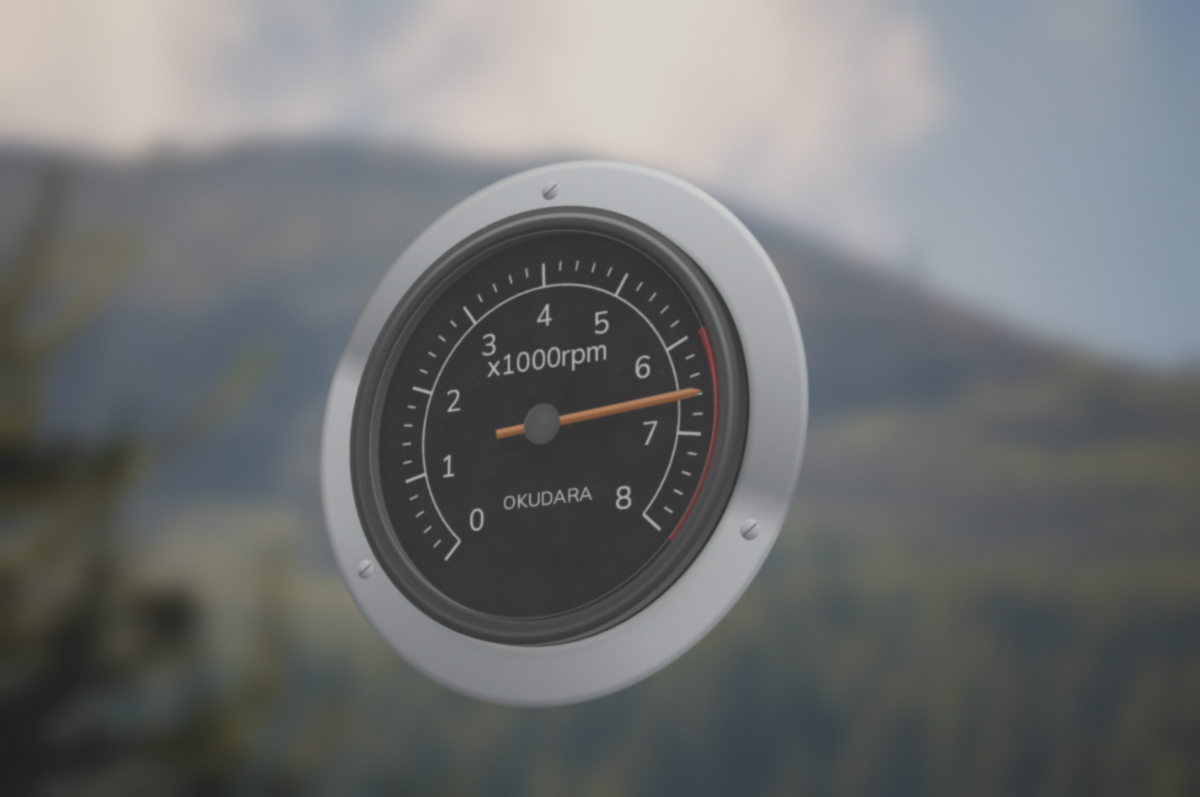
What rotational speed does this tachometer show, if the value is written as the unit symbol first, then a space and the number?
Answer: rpm 6600
